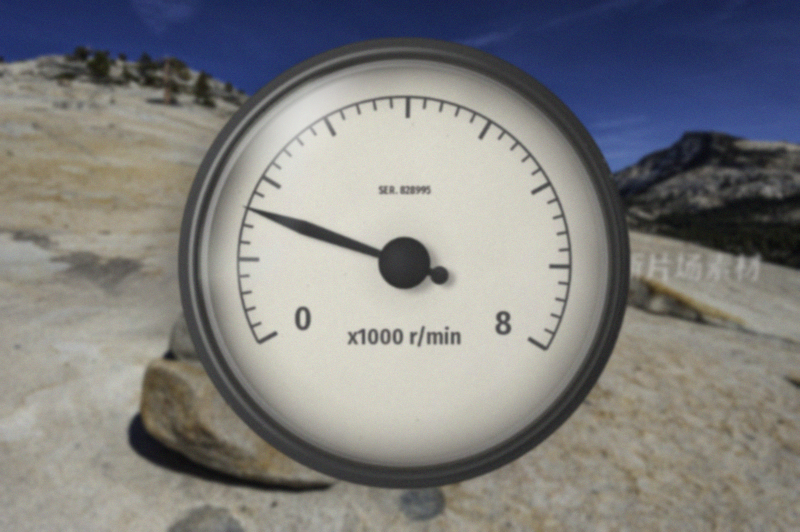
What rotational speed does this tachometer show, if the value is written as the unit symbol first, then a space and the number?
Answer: rpm 1600
